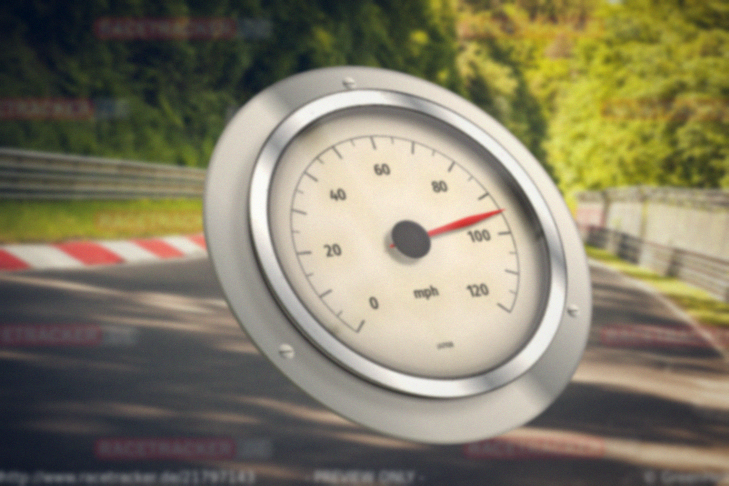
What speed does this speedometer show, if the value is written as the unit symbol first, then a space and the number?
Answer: mph 95
